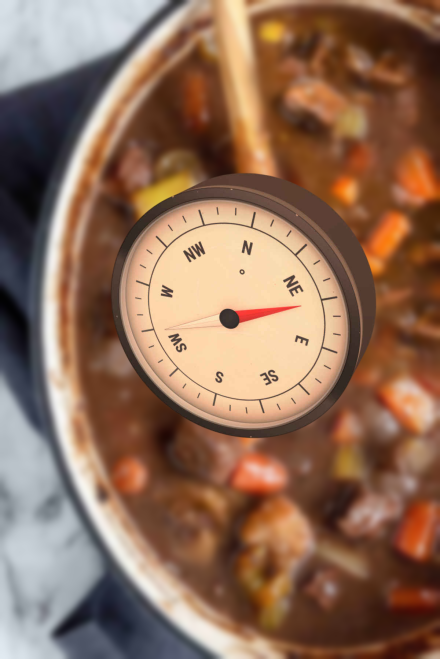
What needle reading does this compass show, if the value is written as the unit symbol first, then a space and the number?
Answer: ° 60
